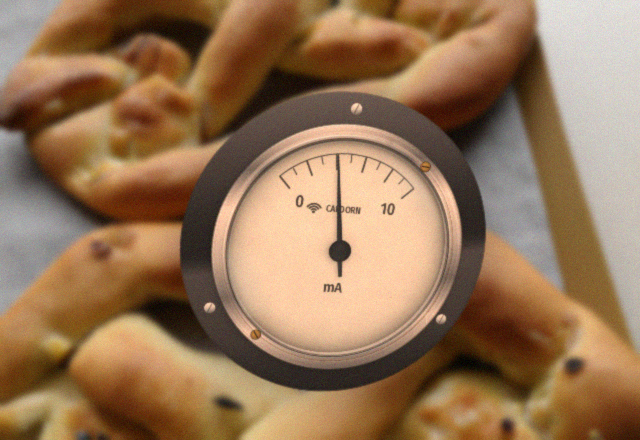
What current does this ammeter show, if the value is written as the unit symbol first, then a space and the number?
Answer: mA 4
